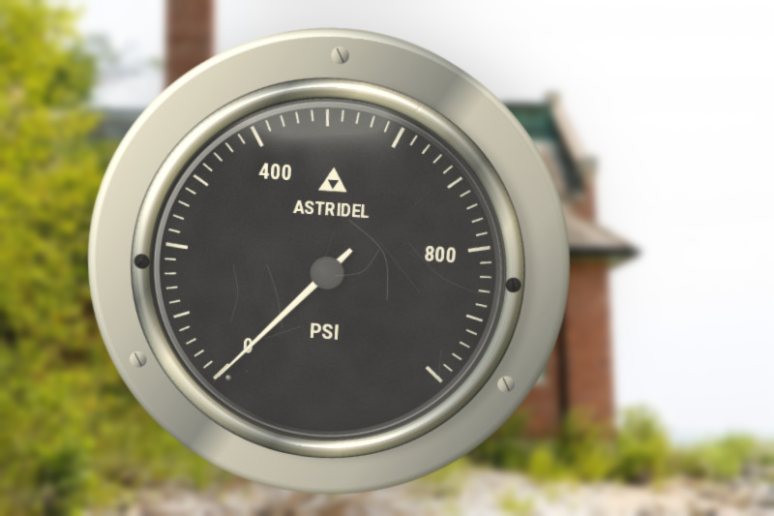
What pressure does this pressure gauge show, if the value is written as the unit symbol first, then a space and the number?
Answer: psi 0
